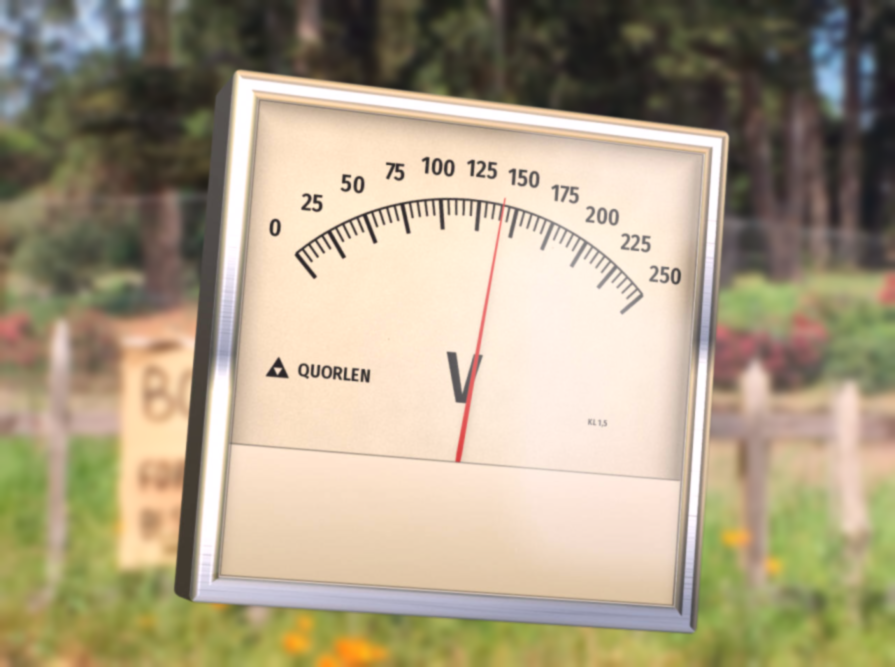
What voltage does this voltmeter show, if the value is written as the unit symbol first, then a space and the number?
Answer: V 140
